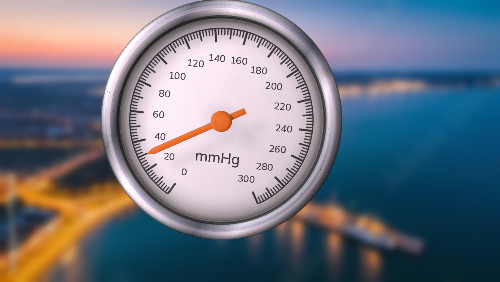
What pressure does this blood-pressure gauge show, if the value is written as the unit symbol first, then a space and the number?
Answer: mmHg 30
